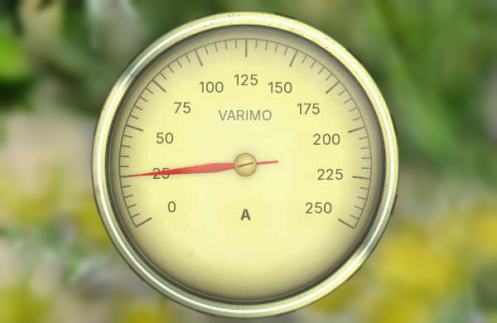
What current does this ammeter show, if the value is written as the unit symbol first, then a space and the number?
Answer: A 25
